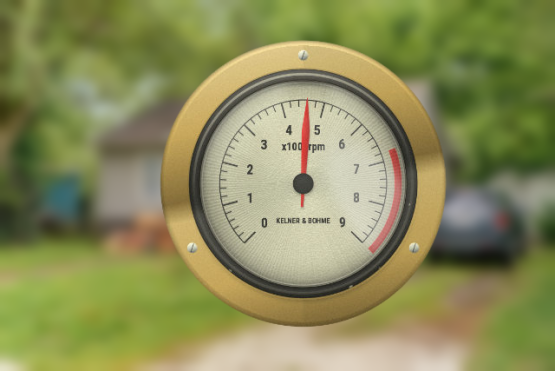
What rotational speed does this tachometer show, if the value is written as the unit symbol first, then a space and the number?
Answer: rpm 4600
